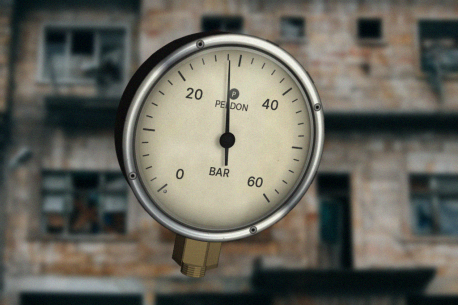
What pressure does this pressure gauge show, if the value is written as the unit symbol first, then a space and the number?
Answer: bar 28
